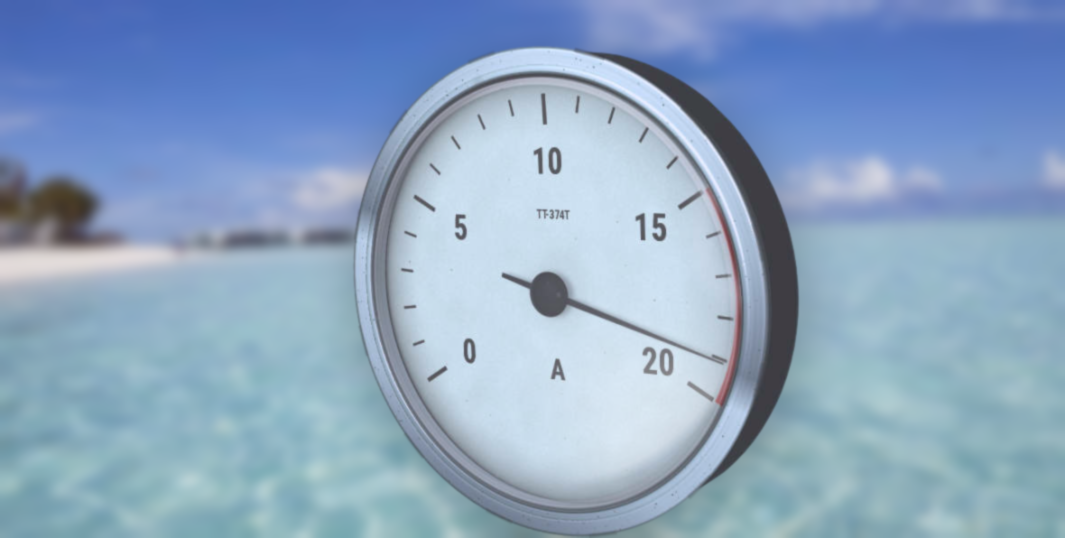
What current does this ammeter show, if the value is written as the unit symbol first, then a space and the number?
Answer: A 19
